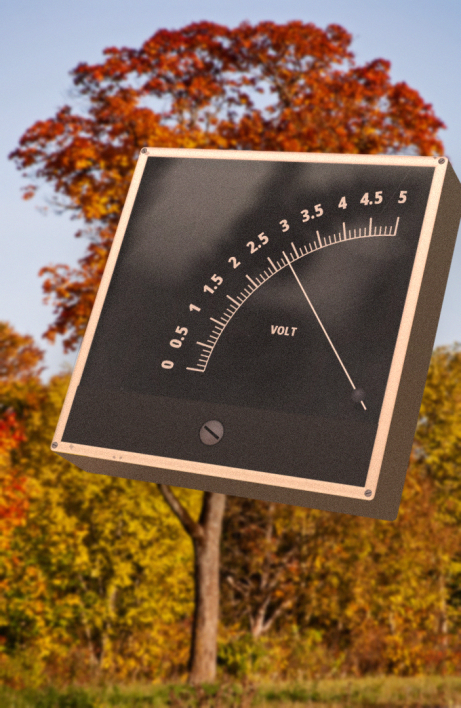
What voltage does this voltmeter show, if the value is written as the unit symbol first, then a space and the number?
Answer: V 2.8
